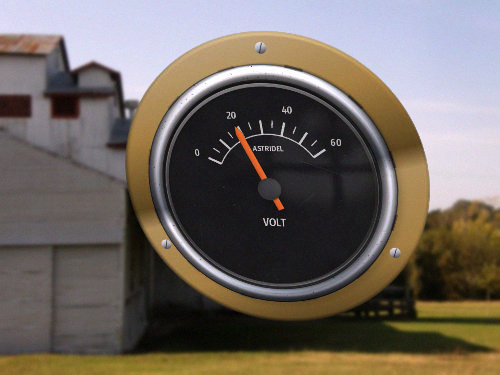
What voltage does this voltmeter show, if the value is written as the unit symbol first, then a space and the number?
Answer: V 20
